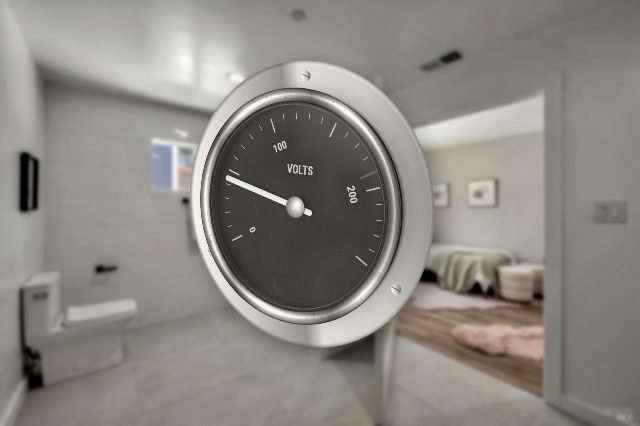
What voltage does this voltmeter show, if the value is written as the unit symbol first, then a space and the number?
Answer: V 45
